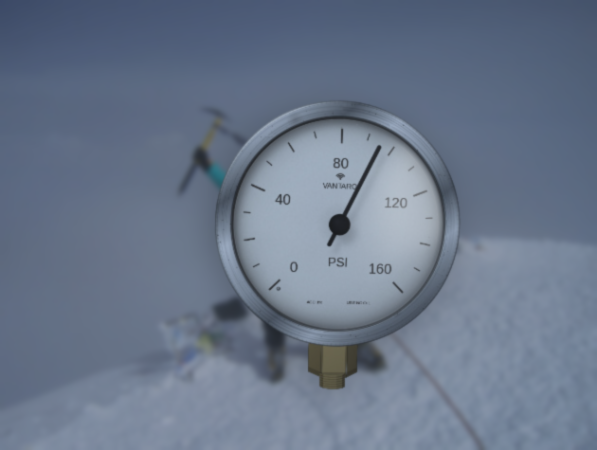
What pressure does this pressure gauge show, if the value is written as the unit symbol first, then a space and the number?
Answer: psi 95
